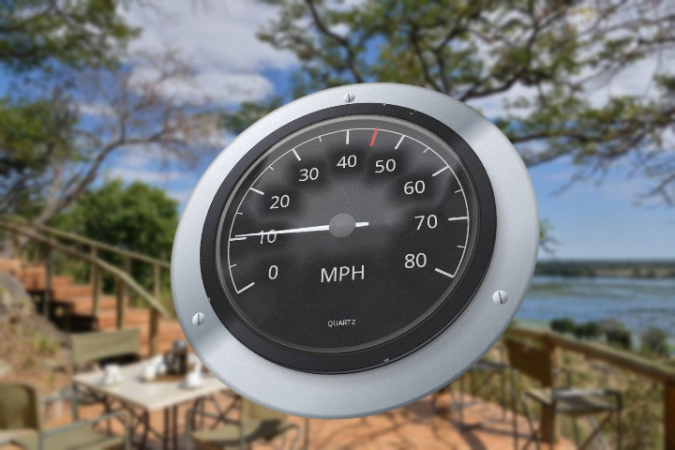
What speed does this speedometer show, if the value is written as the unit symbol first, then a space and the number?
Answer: mph 10
